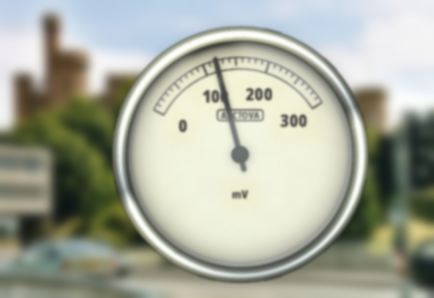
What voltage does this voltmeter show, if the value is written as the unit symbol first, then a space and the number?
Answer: mV 120
